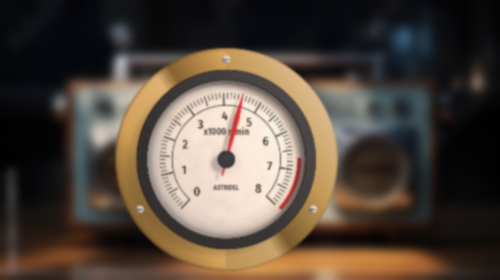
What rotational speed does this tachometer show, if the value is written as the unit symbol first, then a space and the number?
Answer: rpm 4500
